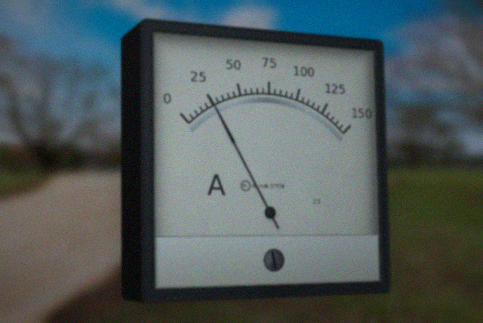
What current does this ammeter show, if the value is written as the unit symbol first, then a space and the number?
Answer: A 25
